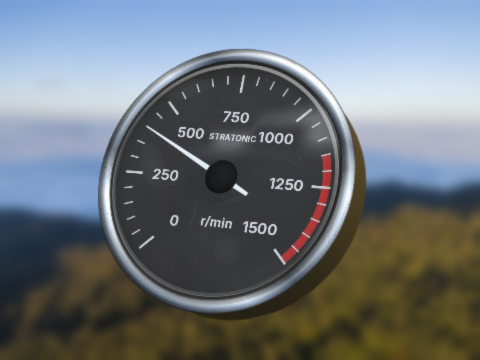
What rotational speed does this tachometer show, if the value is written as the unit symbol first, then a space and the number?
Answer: rpm 400
